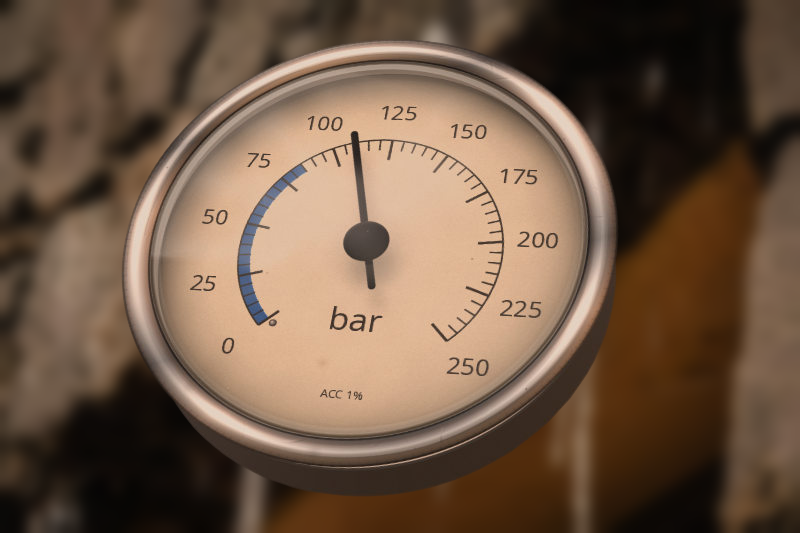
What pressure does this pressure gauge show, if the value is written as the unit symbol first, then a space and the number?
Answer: bar 110
